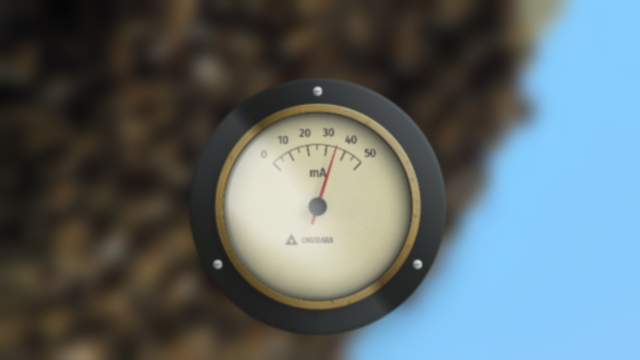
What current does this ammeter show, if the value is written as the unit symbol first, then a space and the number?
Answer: mA 35
